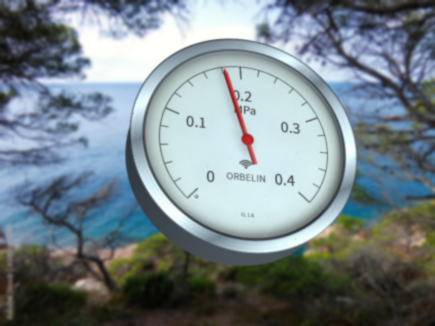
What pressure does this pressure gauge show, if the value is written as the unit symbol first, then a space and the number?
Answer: MPa 0.18
